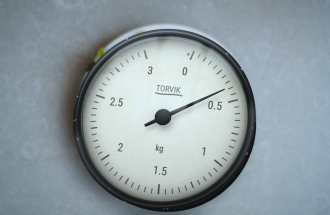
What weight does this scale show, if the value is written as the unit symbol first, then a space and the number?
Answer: kg 0.4
